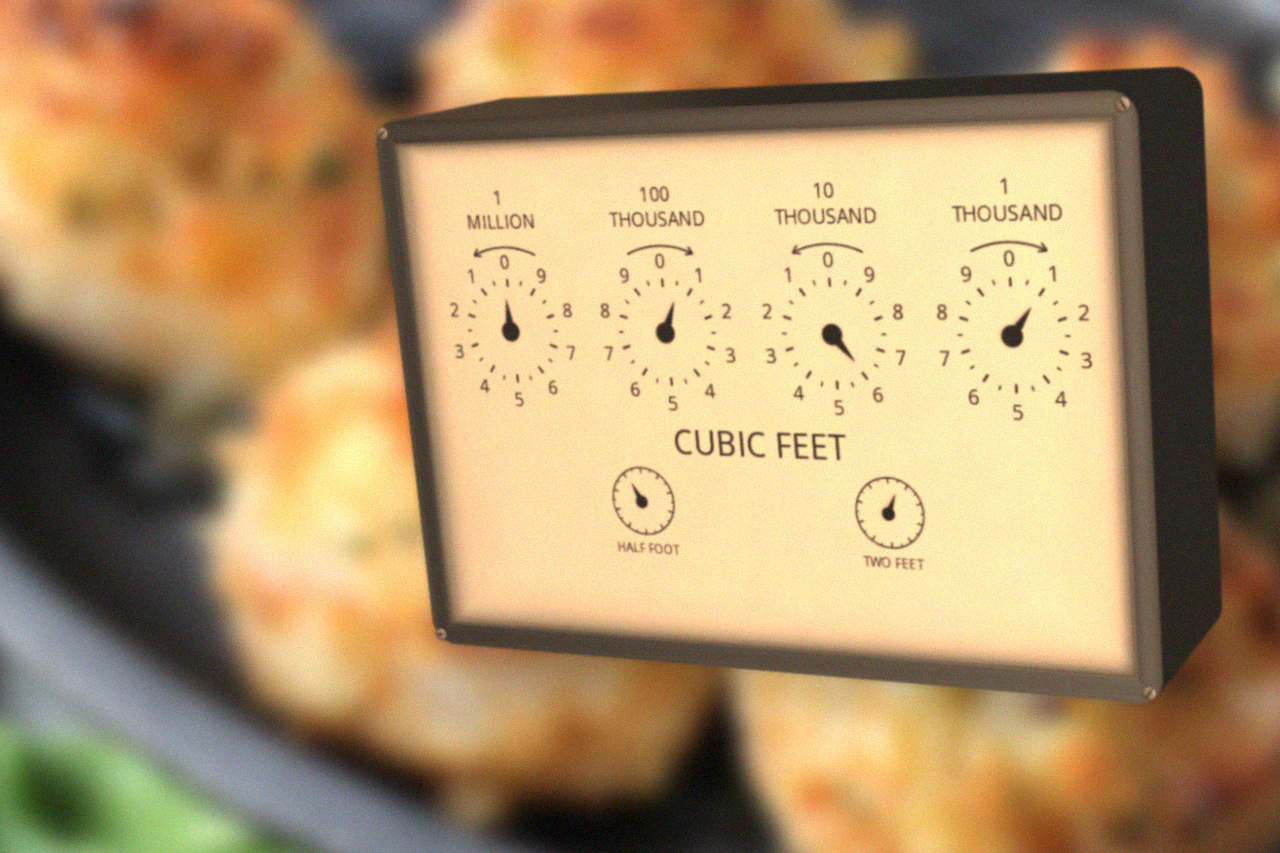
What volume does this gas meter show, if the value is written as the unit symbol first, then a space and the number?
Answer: ft³ 6100
